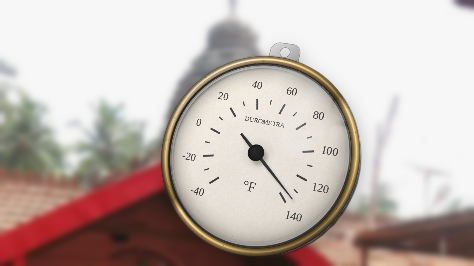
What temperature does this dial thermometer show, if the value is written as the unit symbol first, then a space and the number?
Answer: °F 135
